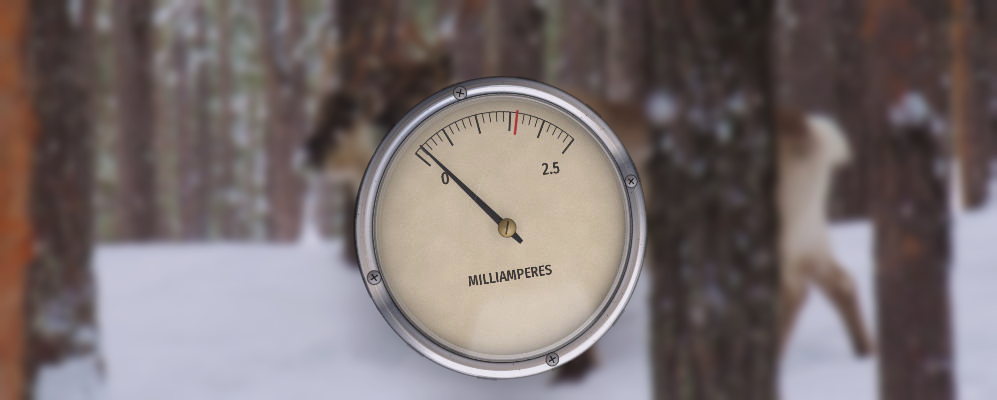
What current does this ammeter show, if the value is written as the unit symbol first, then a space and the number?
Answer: mA 0.1
